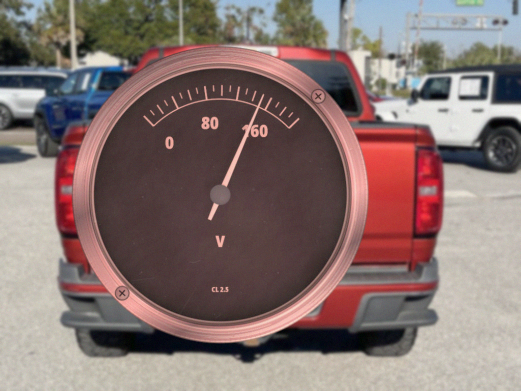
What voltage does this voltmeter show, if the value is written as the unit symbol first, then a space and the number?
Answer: V 150
